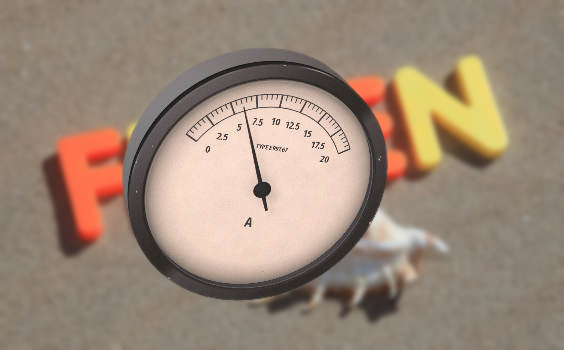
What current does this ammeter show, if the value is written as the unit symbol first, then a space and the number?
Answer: A 6
